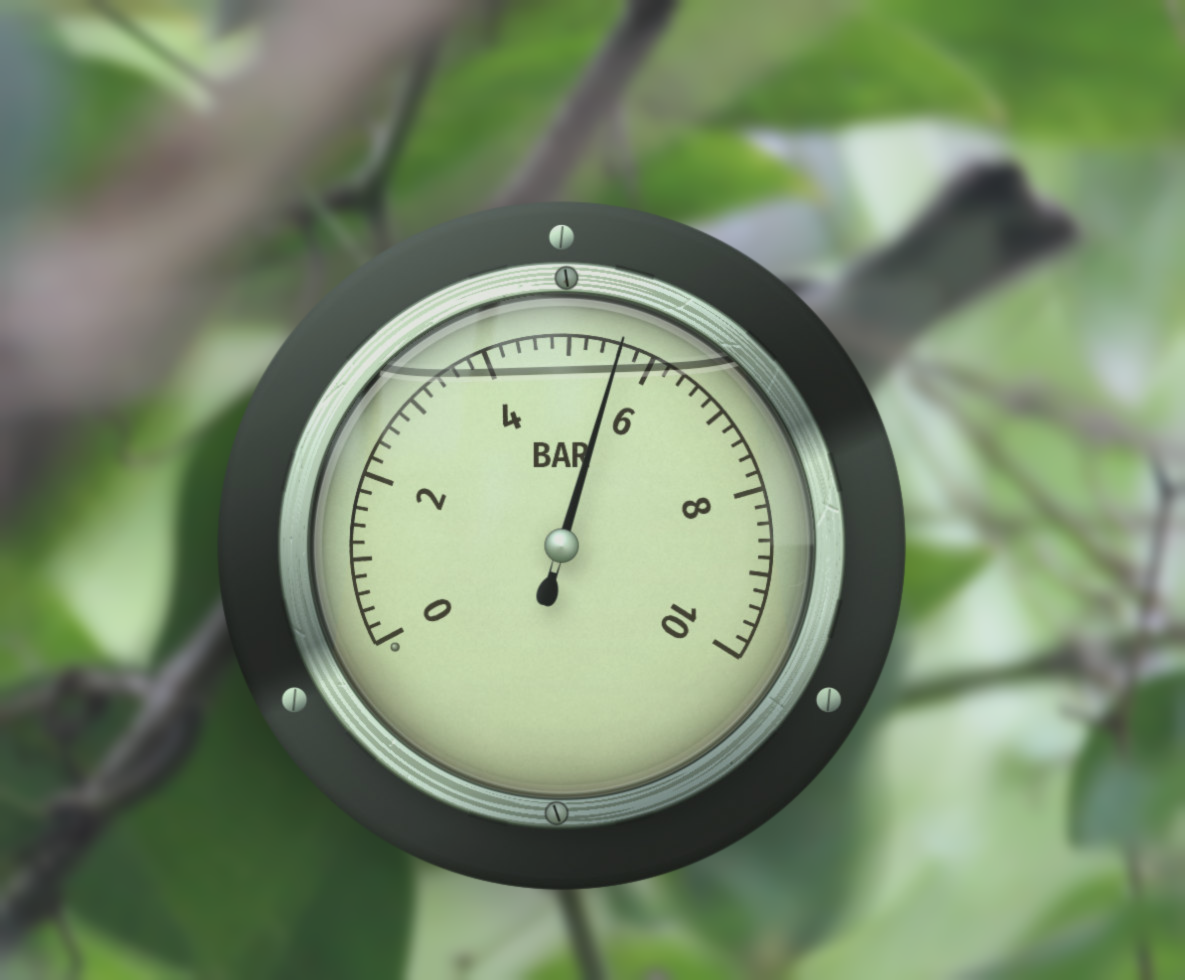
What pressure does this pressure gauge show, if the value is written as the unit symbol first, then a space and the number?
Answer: bar 5.6
